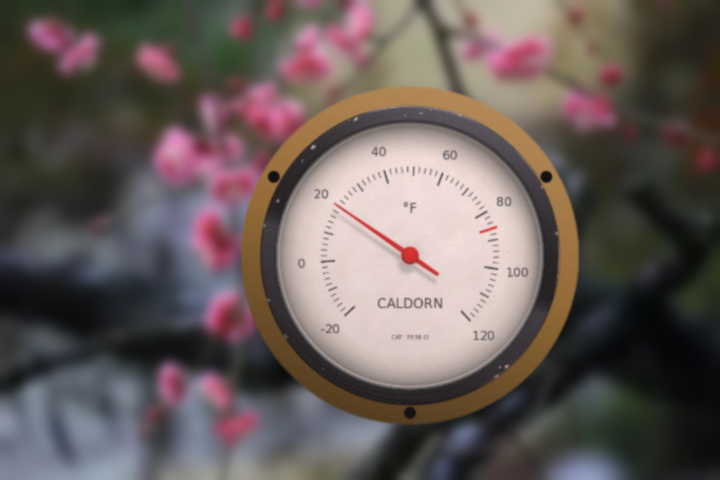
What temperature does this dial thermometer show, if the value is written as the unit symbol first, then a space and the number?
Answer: °F 20
